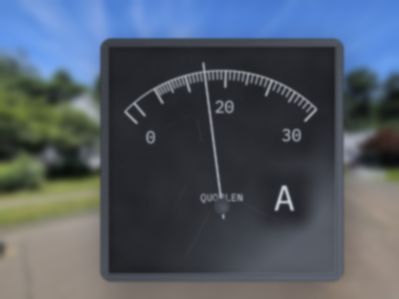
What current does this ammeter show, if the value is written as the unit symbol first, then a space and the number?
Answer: A 17.5
